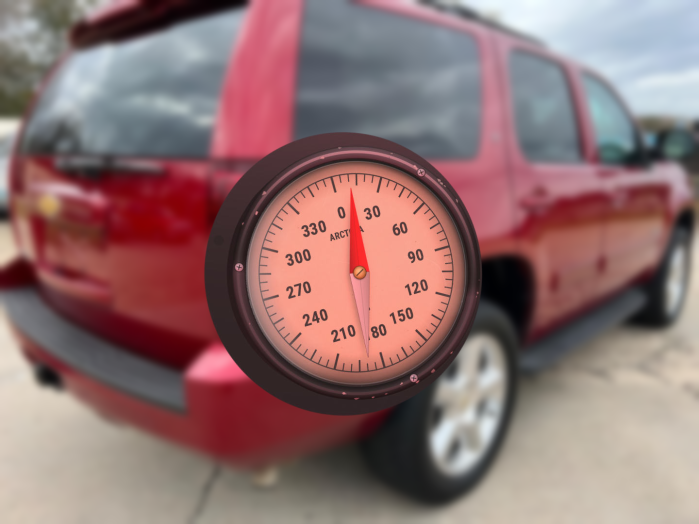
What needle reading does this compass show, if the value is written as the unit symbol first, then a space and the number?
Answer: ° 10
